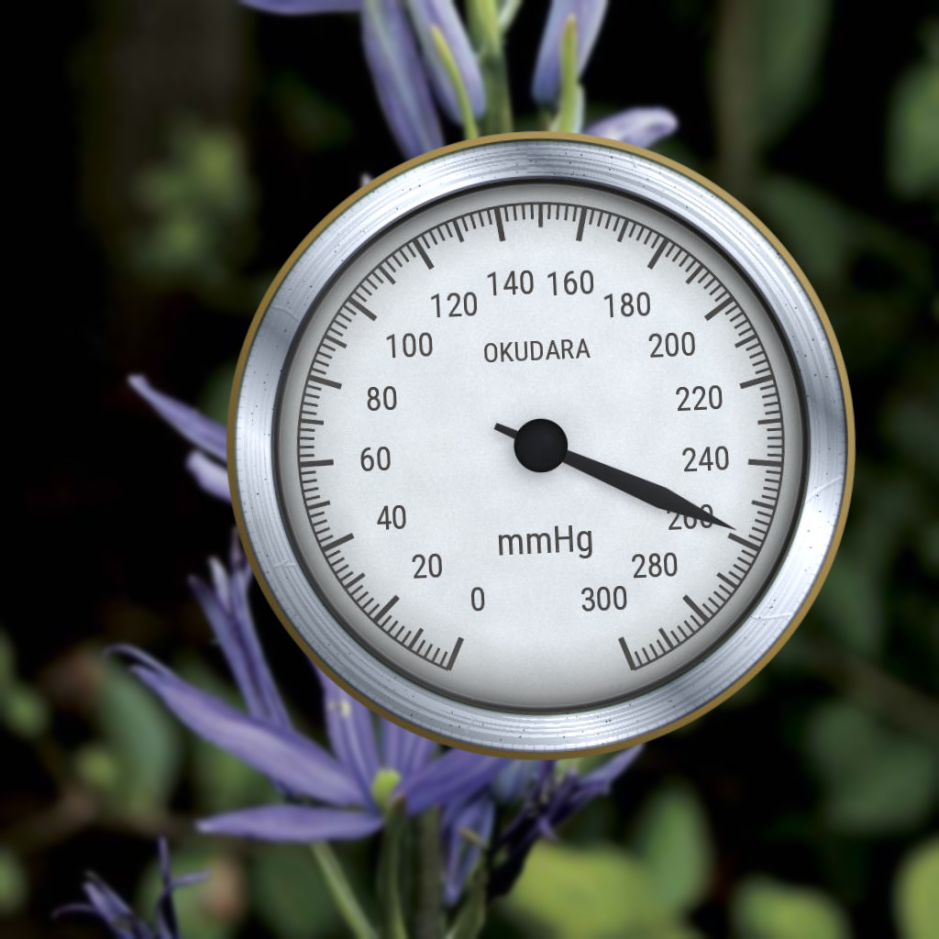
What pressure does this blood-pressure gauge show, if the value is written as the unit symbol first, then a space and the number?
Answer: mmHg 258
